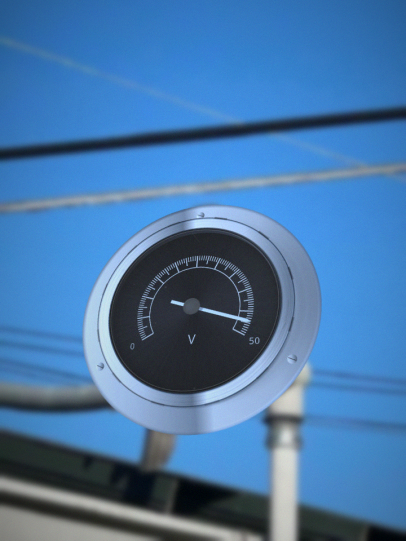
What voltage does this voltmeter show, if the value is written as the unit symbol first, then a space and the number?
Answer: V 47.5
